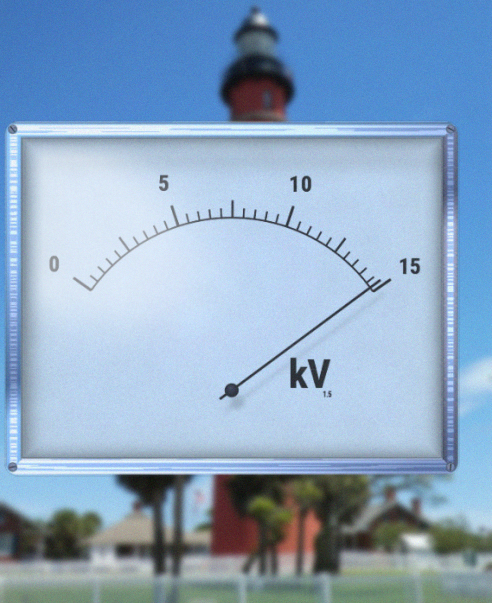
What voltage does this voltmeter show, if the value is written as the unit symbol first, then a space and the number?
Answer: kV 14.75
